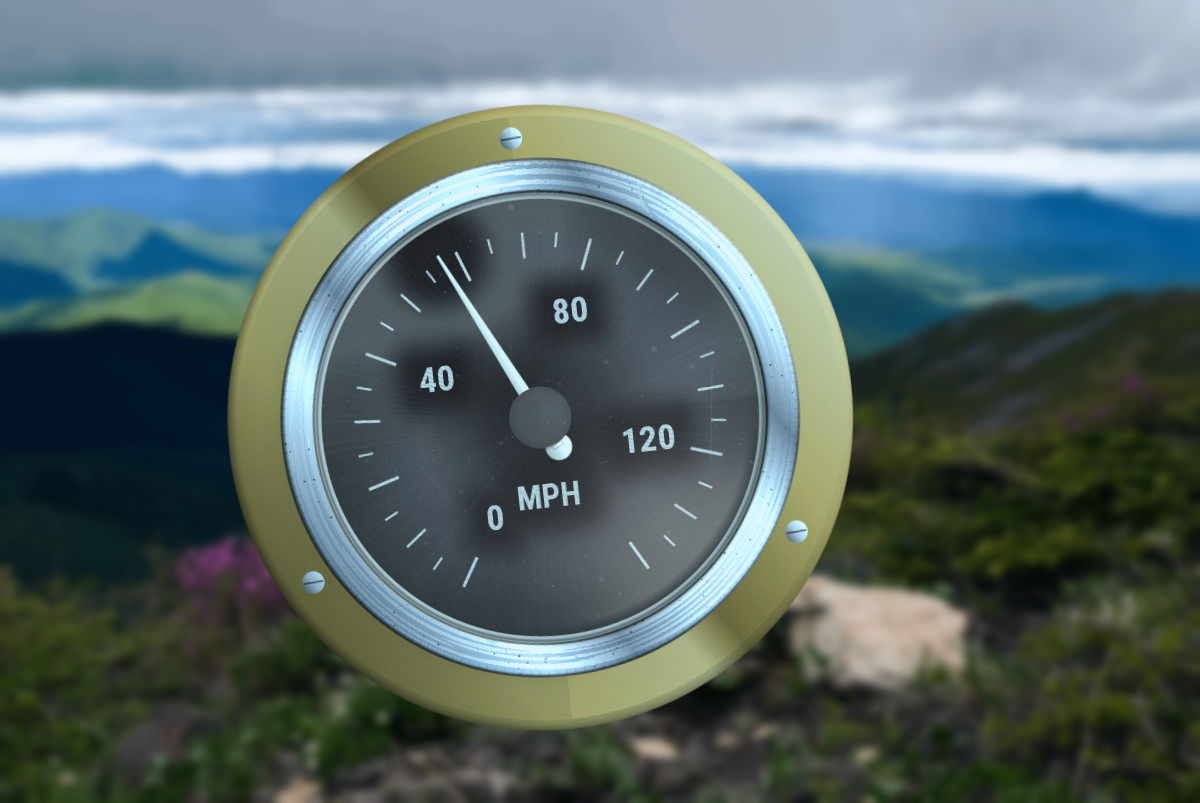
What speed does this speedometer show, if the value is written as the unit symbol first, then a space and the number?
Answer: mph 57.5
